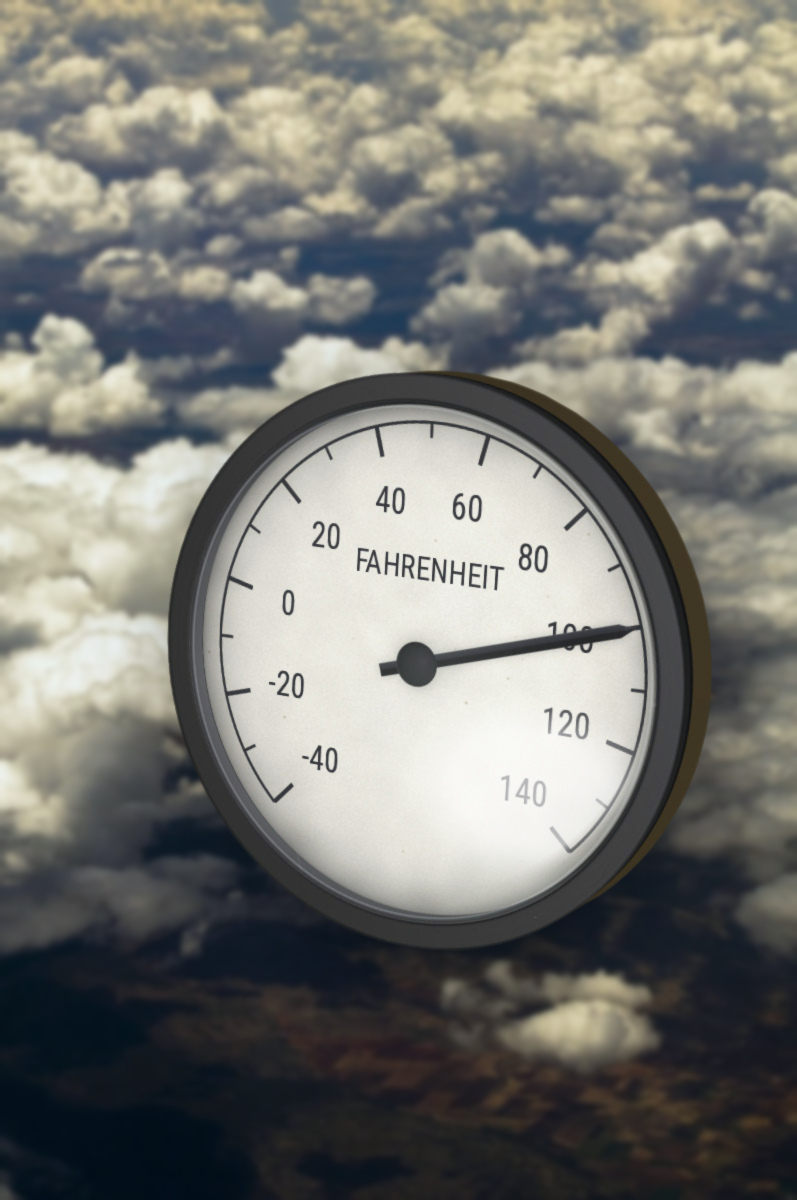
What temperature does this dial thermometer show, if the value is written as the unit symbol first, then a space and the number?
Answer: °F 100
